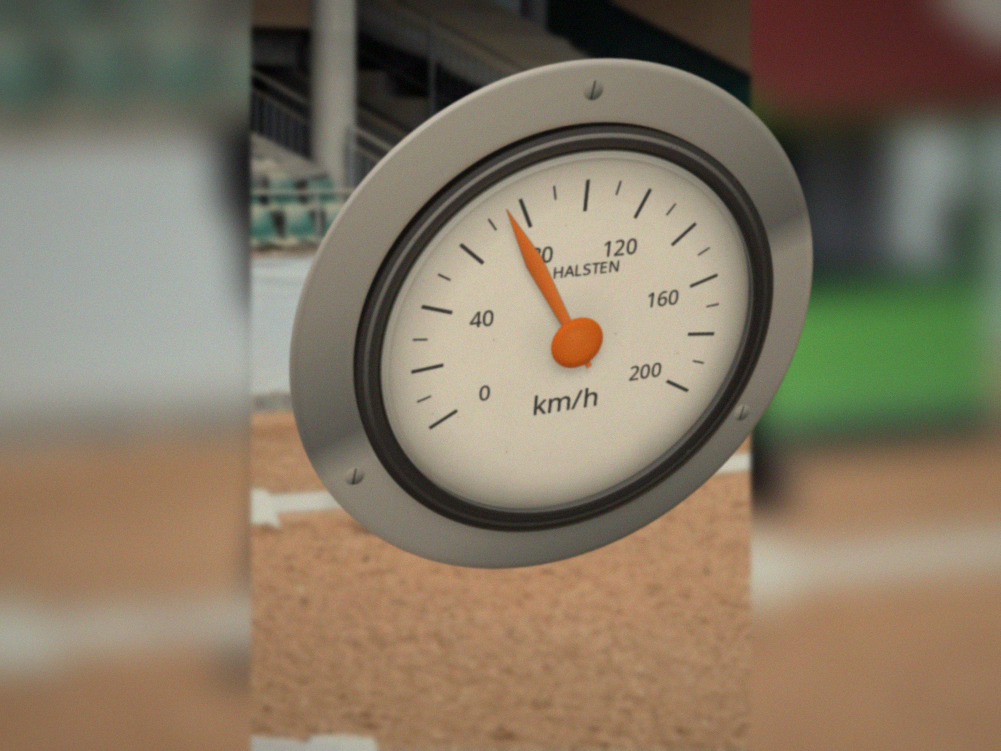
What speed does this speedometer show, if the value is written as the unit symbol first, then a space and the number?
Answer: km/h 75
